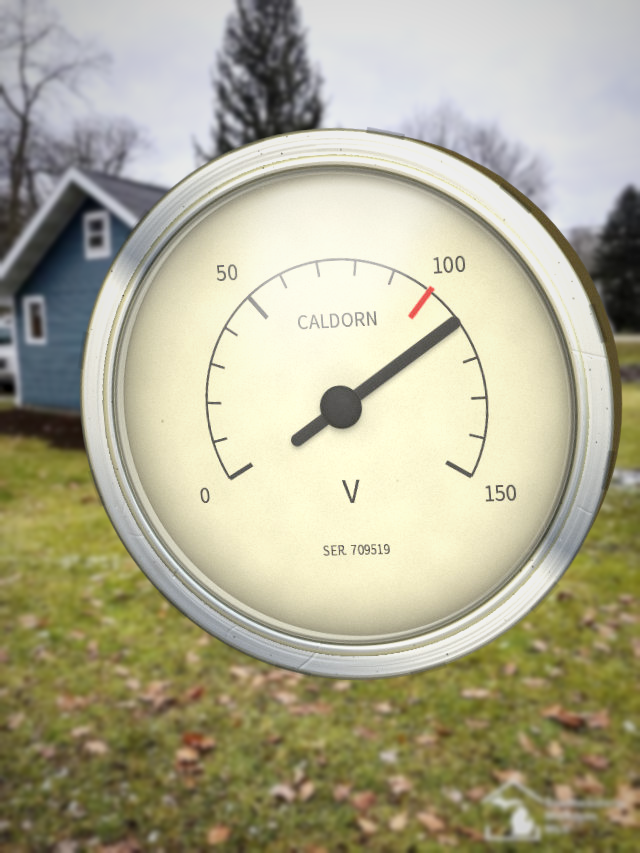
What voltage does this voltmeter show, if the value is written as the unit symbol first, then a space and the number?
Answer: V 110
